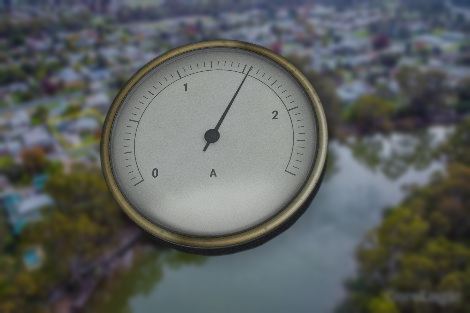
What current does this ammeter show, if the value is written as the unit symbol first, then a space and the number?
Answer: A 1.55
